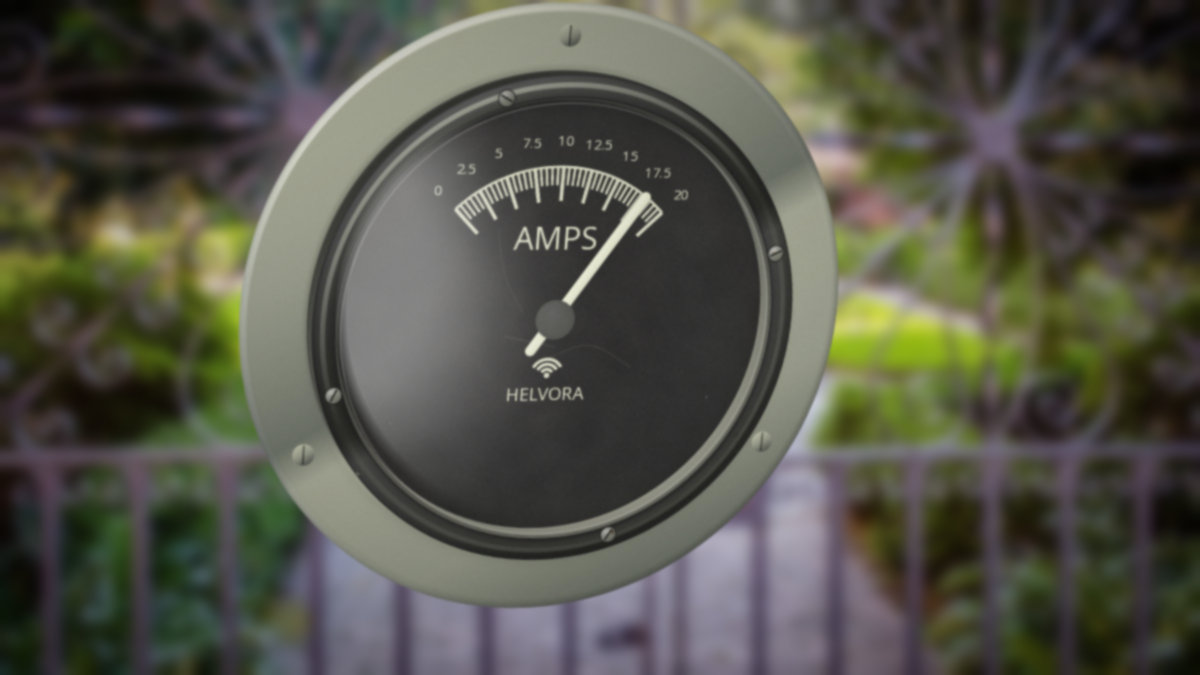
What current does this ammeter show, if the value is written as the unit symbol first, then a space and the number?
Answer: A 17.5
